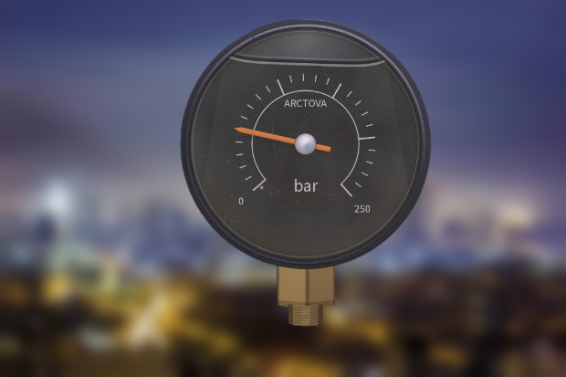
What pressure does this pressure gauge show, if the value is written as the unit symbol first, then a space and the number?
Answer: bar 50
